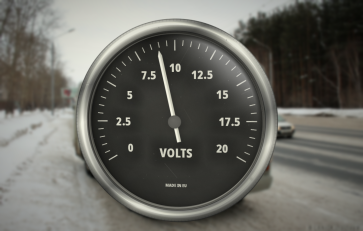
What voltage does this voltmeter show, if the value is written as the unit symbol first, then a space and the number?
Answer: V 9
